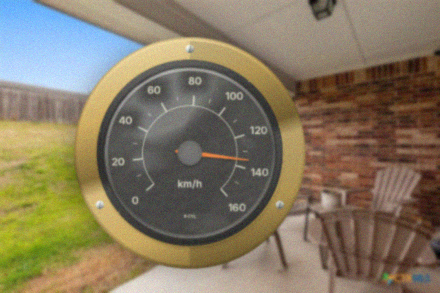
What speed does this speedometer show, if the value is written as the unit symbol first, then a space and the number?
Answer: km/h 135
